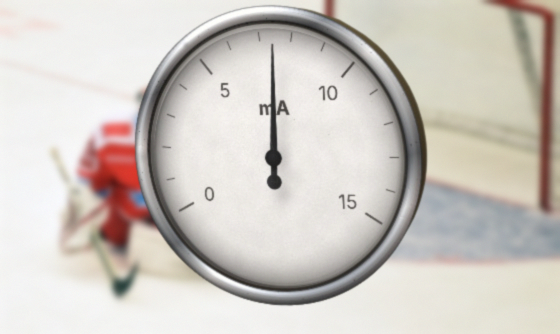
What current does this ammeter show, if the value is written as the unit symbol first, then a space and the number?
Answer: mA 7.5
